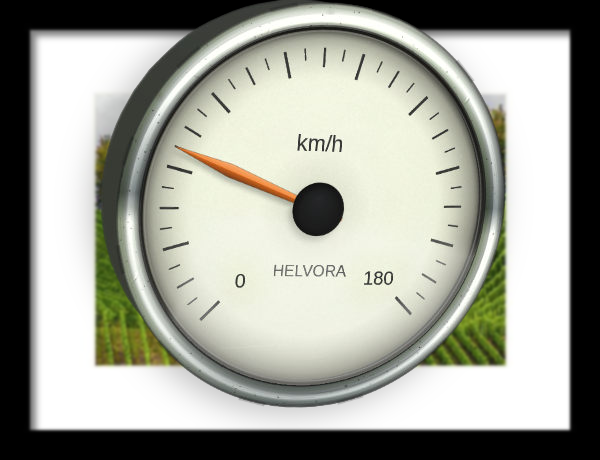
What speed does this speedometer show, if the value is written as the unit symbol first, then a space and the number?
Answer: km/h 45
